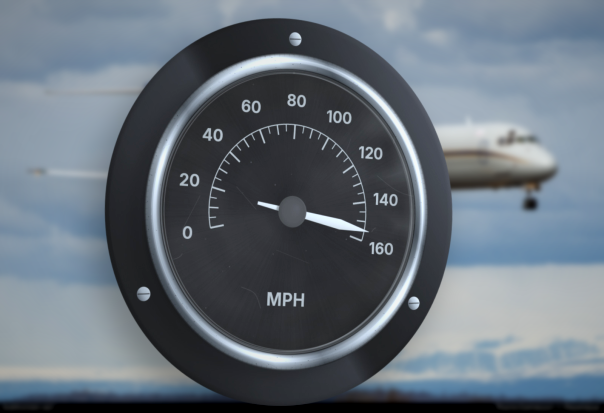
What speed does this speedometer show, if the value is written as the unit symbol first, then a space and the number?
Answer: mph 155
